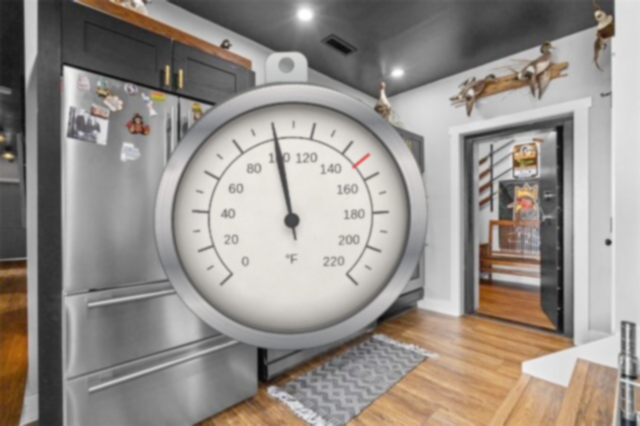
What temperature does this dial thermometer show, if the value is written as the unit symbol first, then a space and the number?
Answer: °F 100
